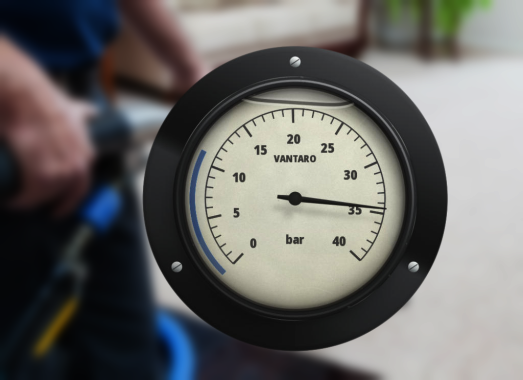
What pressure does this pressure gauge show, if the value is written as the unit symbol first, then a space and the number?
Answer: bar 34.5
